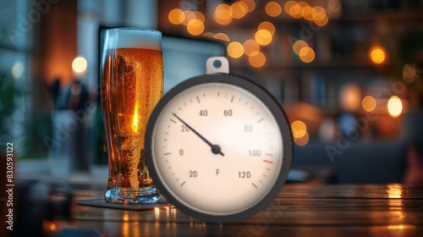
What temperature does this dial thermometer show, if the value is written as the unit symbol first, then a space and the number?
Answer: °F 24
